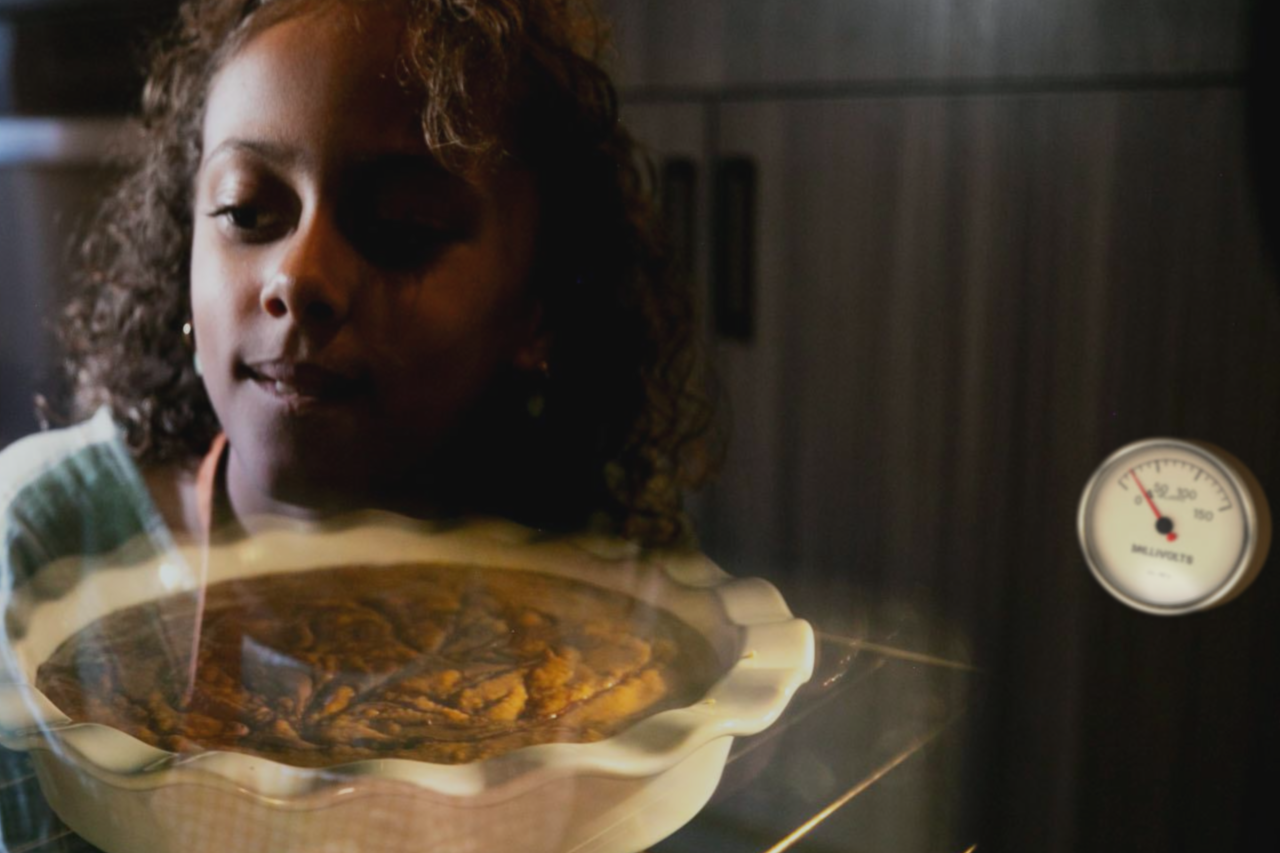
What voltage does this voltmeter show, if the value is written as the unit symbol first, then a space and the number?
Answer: mV 20
